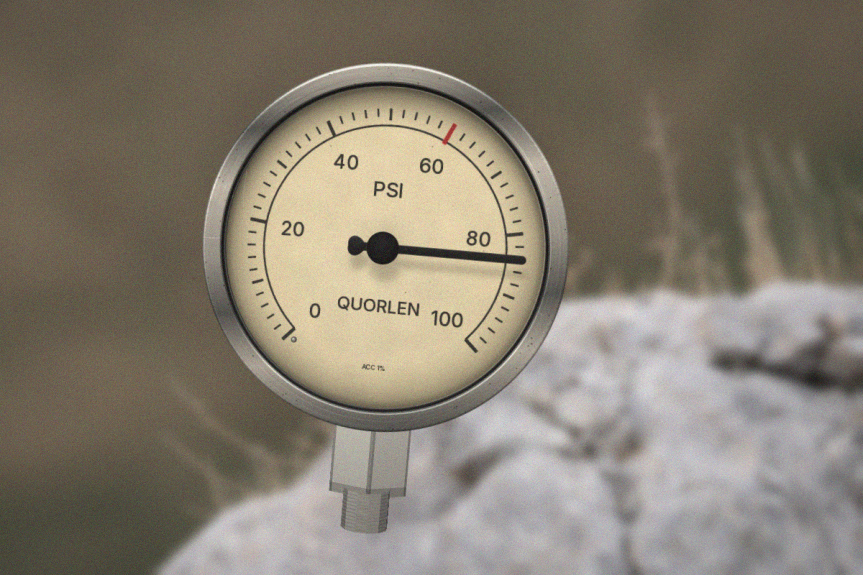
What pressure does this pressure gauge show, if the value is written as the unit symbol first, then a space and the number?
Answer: psi 84
